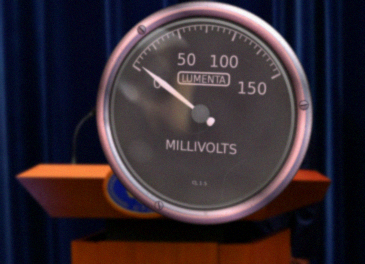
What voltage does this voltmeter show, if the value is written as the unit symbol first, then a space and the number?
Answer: mV 5
